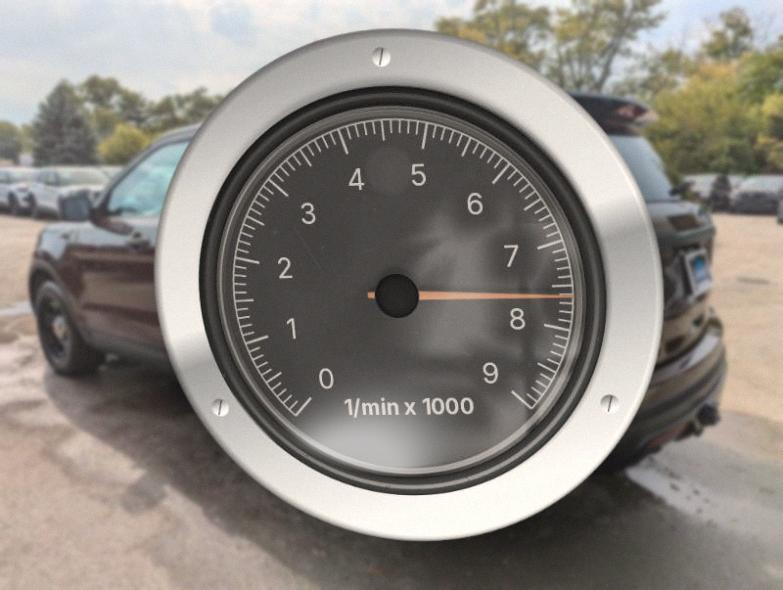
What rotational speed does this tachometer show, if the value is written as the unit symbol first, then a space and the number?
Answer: rpm 7600
